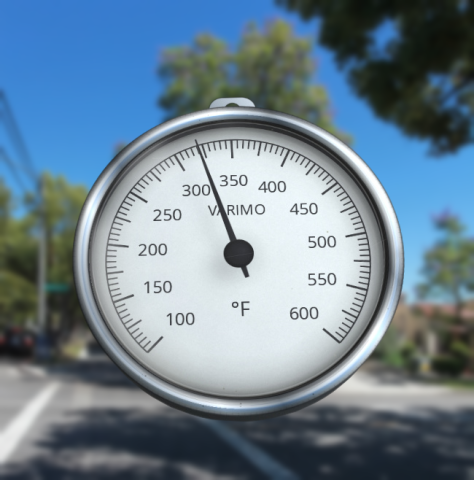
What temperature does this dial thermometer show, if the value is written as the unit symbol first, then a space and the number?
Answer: °F 320
